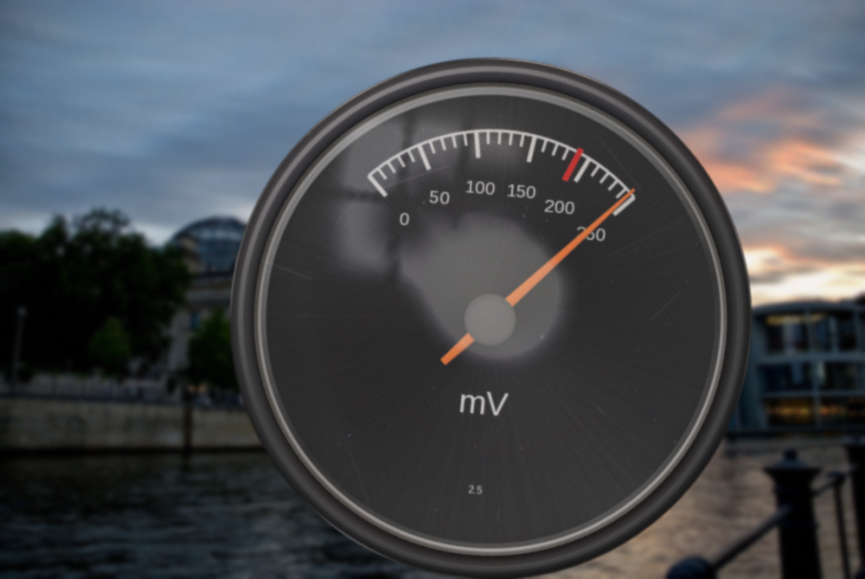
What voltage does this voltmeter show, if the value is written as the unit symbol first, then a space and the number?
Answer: mV 245
